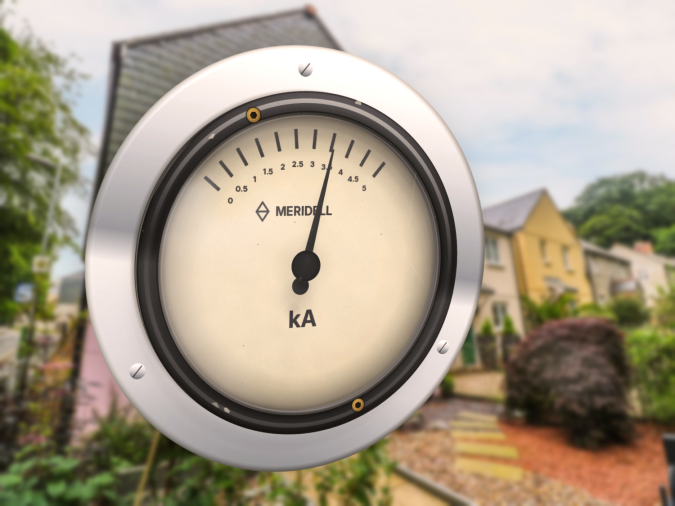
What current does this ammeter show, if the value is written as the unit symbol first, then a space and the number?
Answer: kA 3.5
